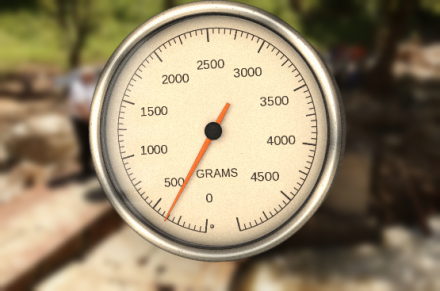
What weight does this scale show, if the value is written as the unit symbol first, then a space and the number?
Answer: g 350
